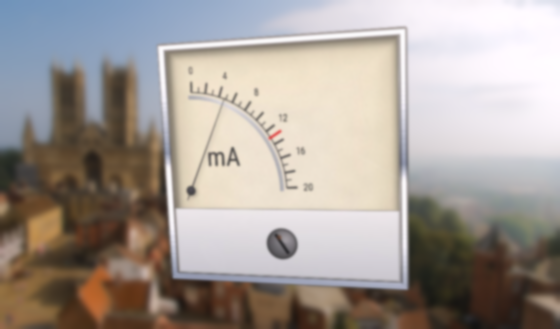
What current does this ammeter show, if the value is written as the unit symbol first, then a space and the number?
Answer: mA 5
